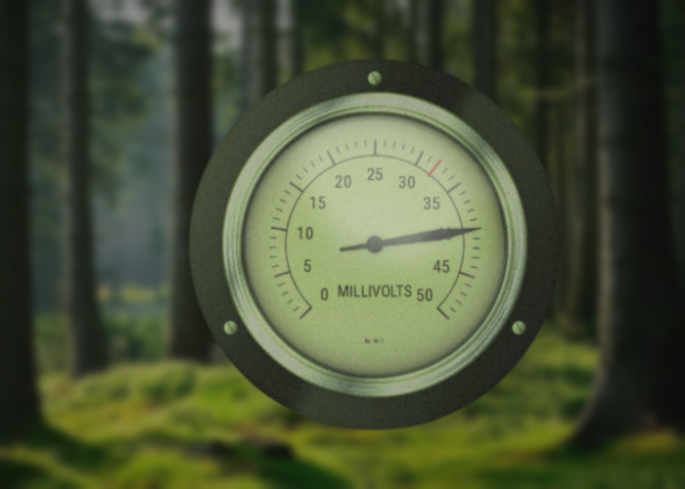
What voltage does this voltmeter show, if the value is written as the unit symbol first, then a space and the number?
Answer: mV 40
